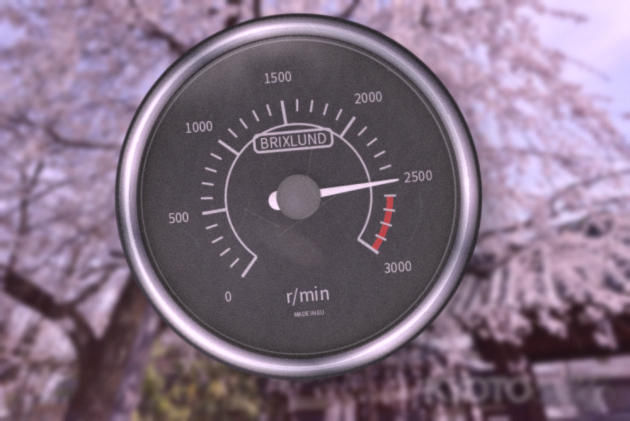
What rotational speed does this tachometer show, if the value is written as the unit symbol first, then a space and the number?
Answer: rpm 2500
